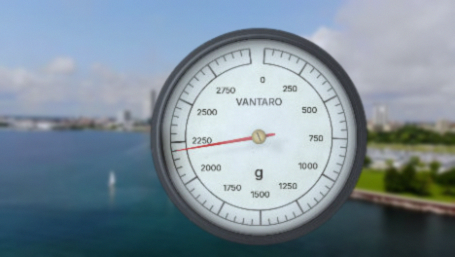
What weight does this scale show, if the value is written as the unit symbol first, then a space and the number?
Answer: g 2200
